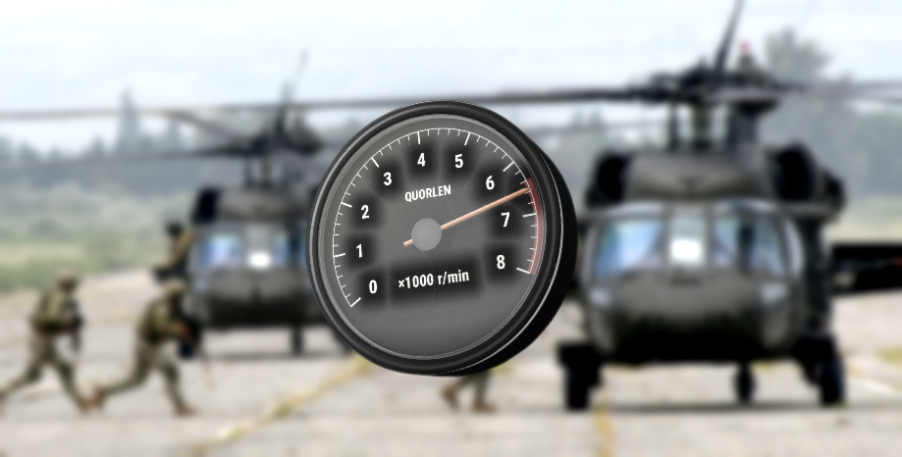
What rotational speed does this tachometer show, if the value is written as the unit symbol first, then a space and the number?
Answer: rpm 6600
